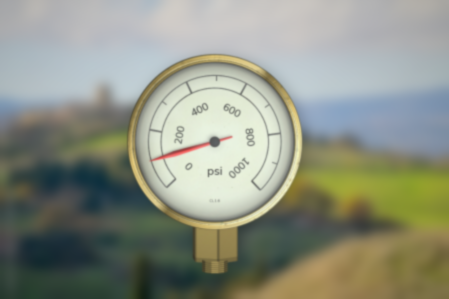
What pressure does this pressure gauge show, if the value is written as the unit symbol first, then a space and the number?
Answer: psi 100
